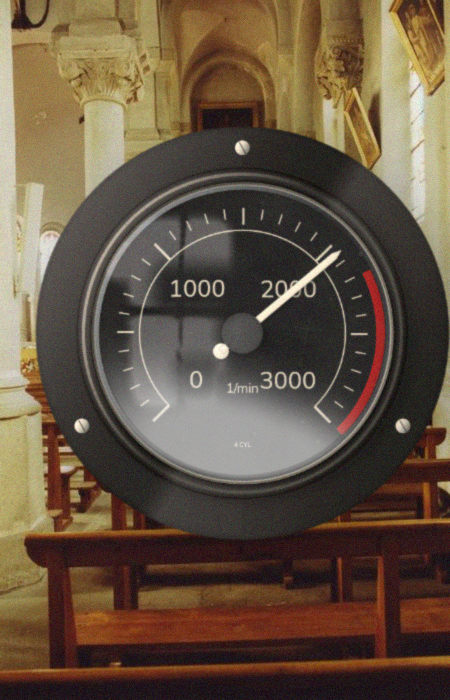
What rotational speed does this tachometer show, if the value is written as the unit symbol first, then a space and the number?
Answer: rpm 2050
